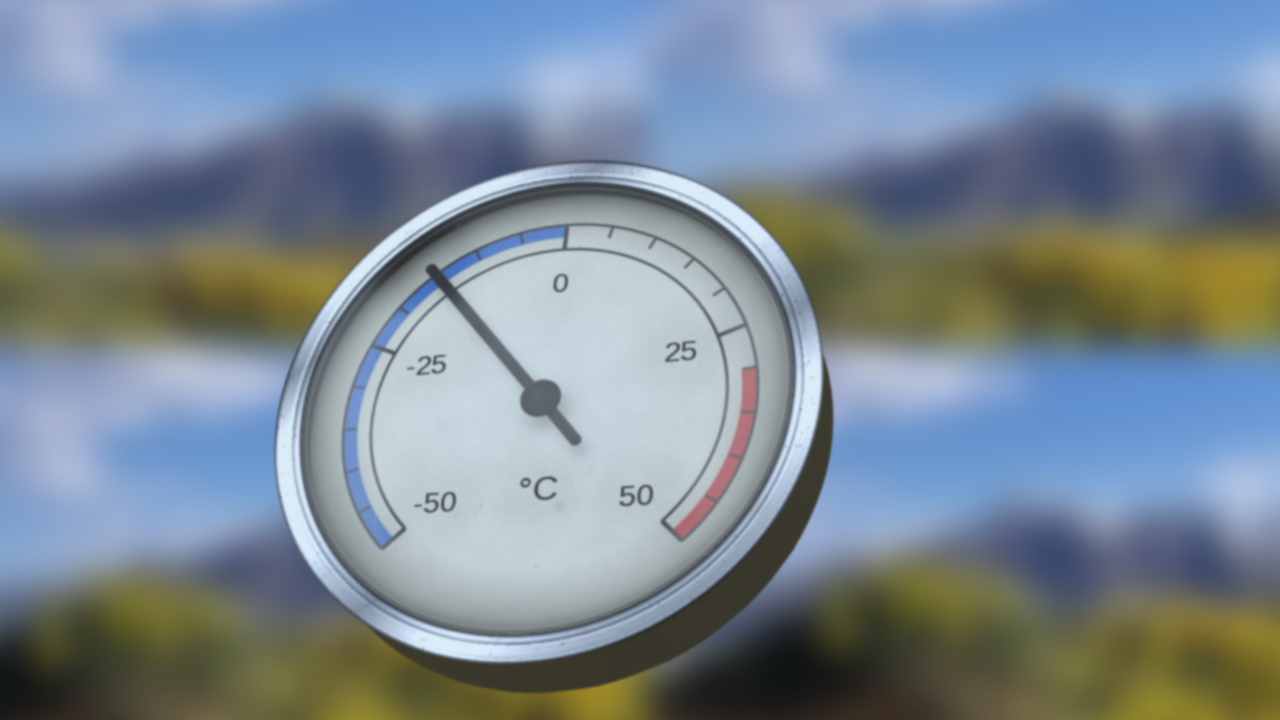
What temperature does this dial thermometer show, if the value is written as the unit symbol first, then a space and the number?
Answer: °C -15
